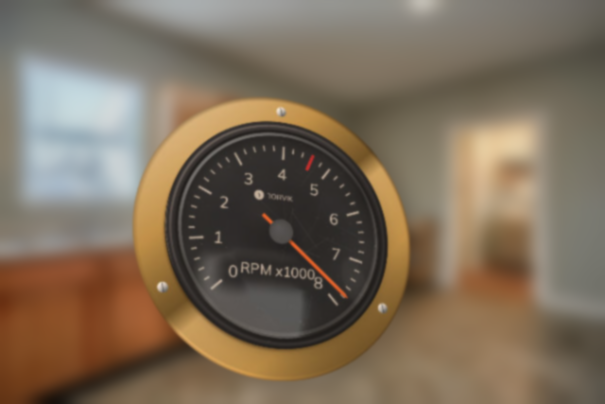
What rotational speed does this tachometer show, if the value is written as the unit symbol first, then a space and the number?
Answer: rpm 7800
